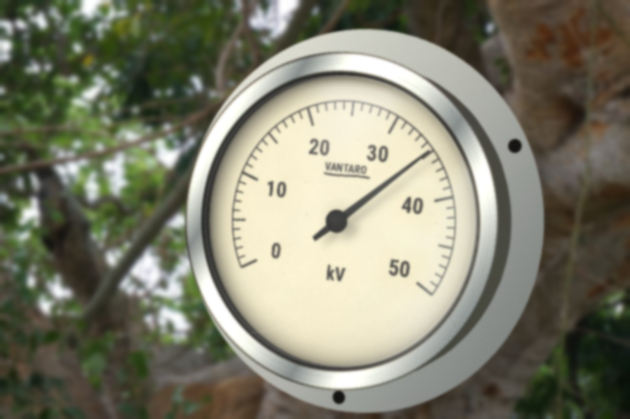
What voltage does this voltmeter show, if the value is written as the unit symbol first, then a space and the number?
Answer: kV 35
